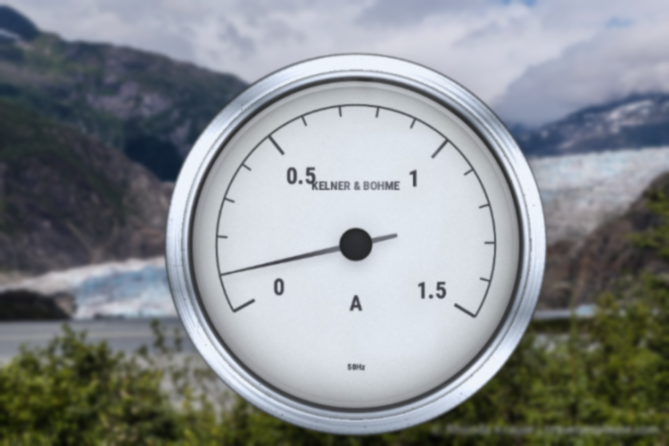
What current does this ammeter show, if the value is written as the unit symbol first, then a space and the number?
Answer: A 0.1
